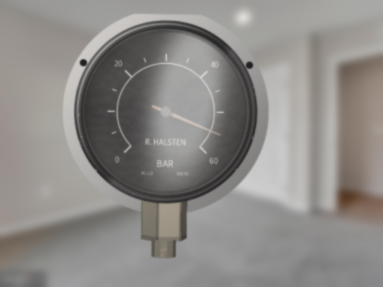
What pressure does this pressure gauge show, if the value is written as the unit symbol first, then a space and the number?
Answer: bar 55
